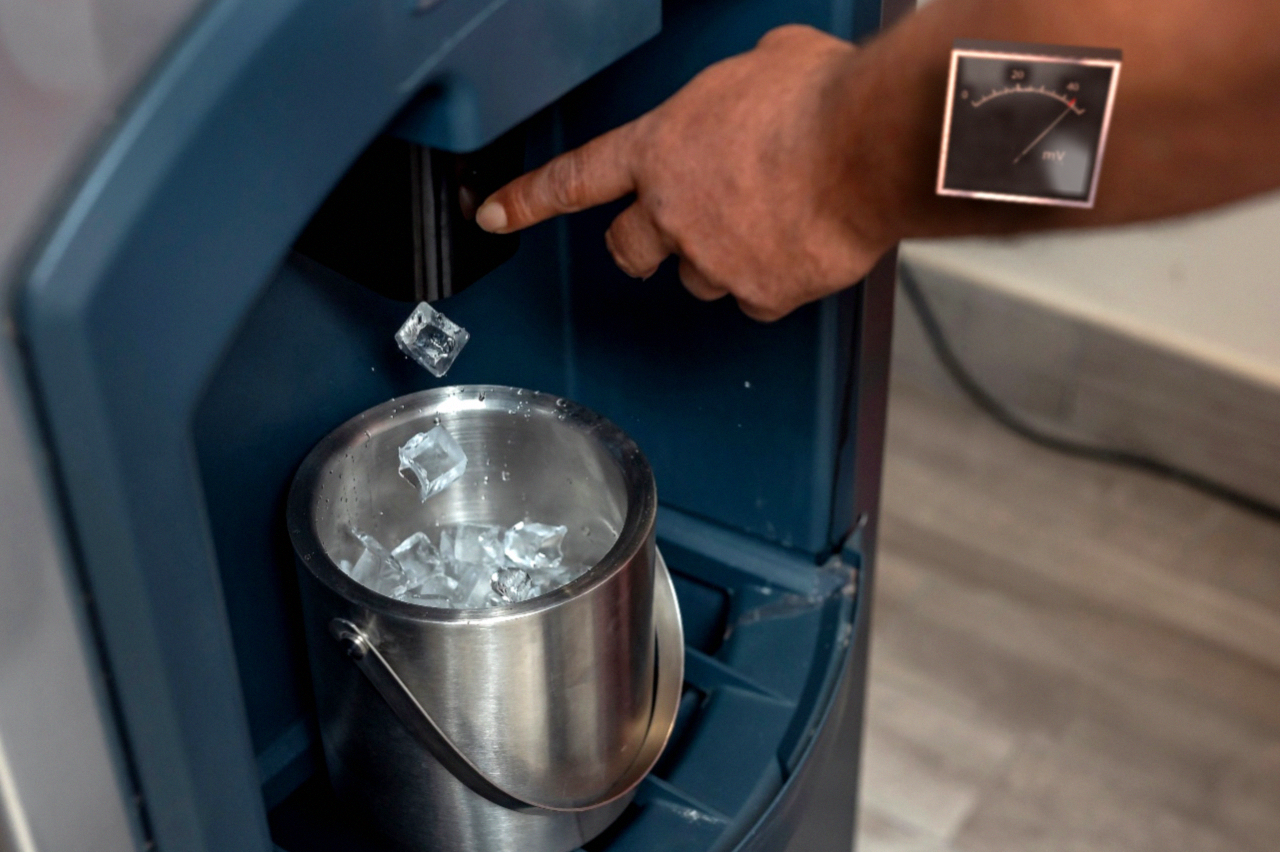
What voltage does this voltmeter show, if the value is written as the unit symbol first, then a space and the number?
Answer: mV 45
